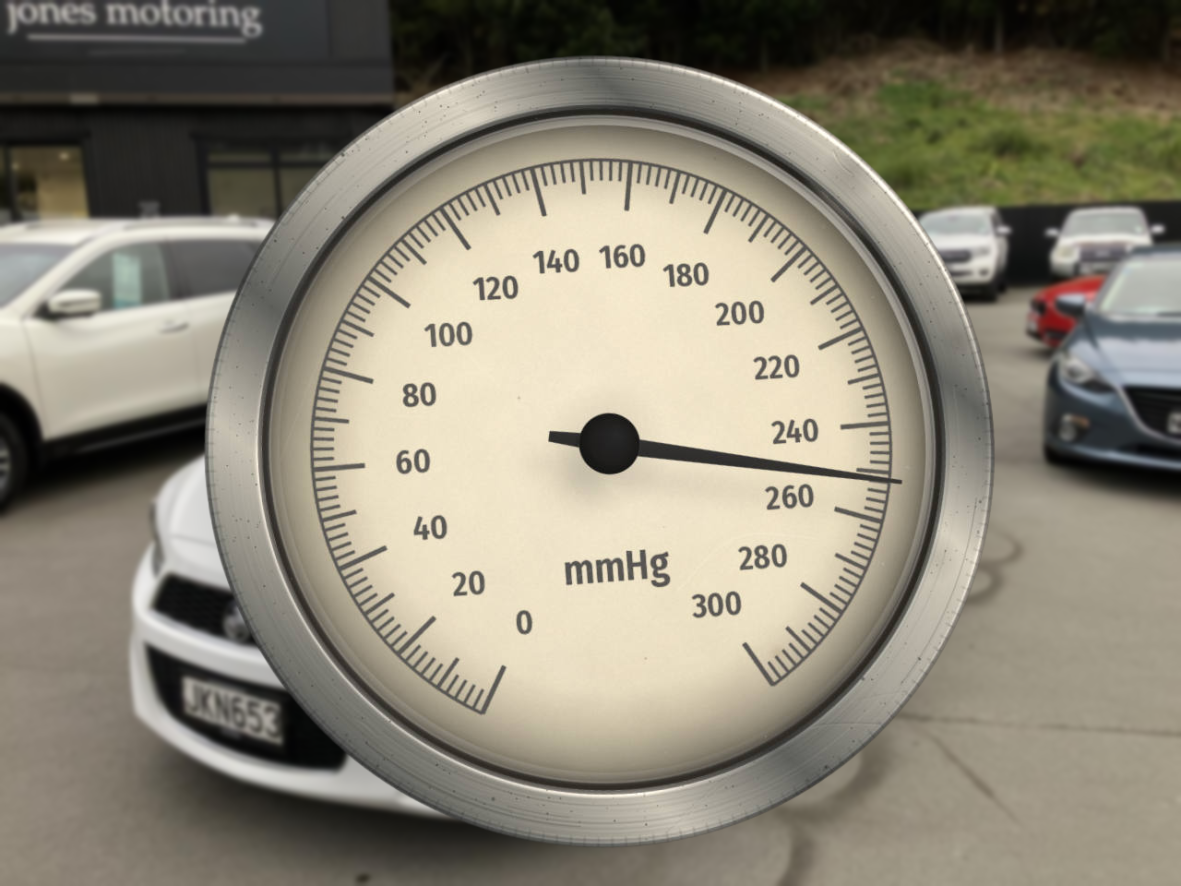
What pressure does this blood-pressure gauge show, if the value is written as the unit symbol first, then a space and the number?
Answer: mmHg 252
